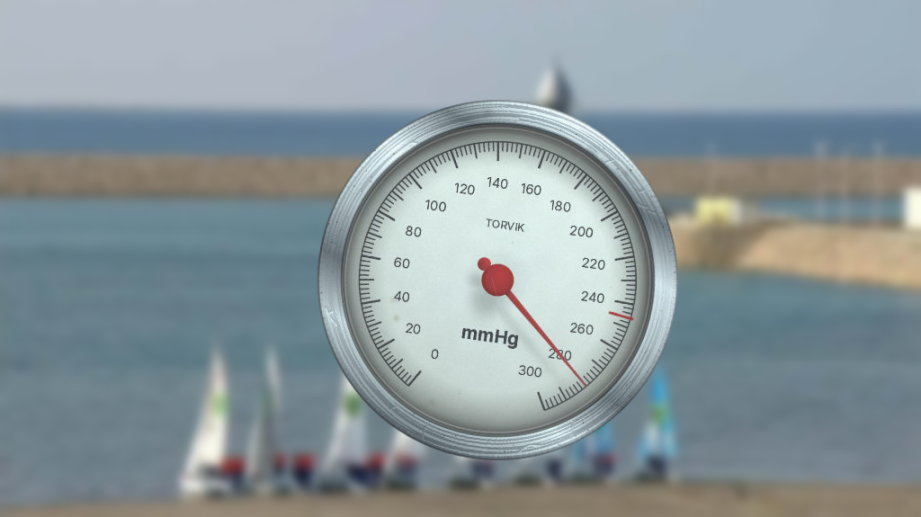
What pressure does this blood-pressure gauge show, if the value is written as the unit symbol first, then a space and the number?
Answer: mmHg 280
